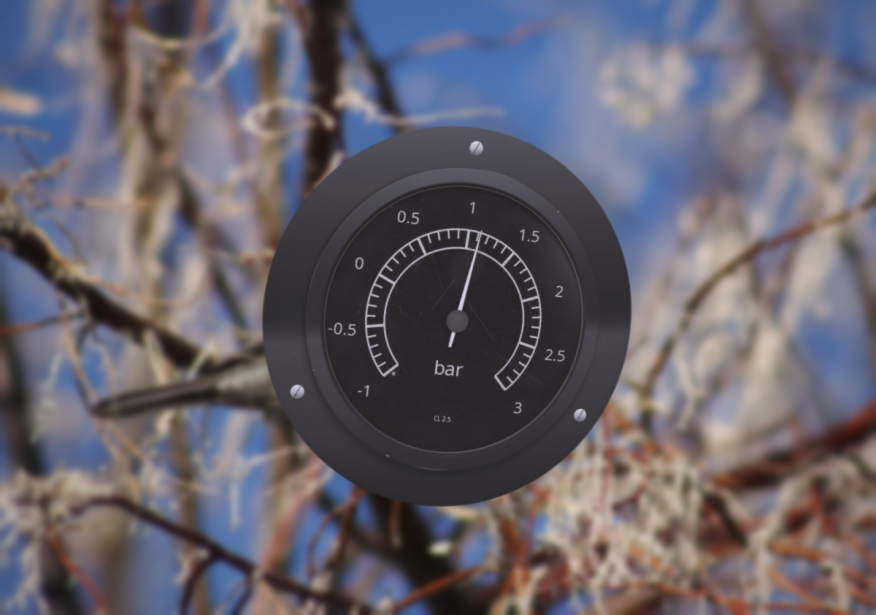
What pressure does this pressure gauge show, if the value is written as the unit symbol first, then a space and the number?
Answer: bar 1.1
